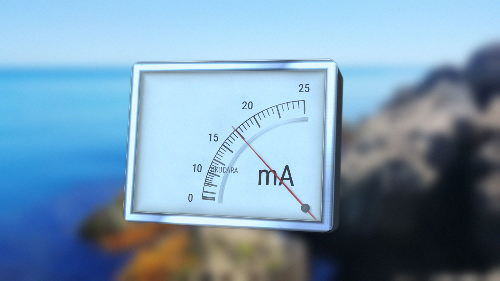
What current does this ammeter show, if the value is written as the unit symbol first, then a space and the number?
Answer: mA 17.5
